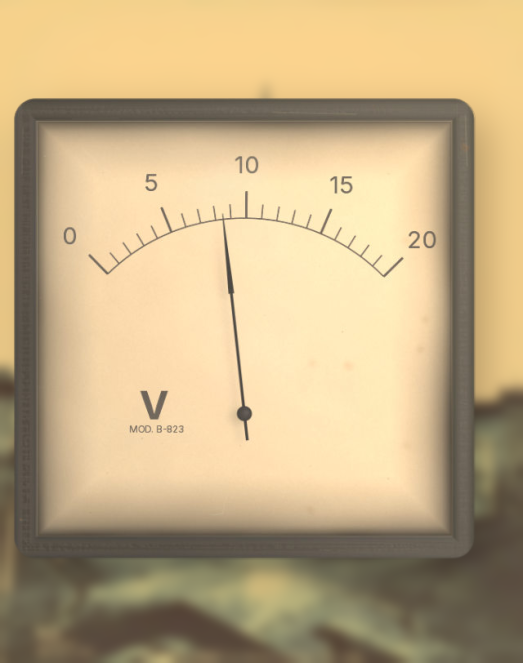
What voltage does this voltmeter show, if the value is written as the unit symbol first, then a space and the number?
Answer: V 8.5
